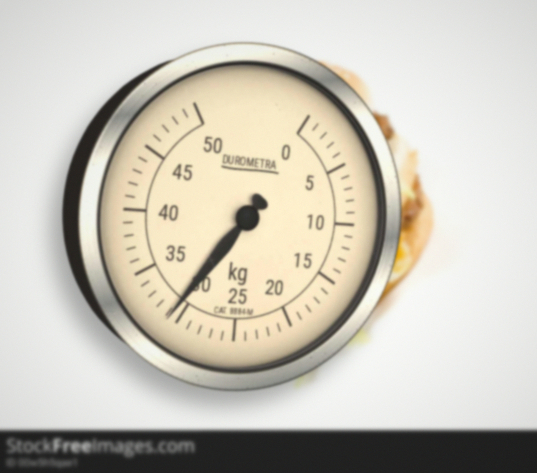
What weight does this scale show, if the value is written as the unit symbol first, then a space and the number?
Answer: kg 31
